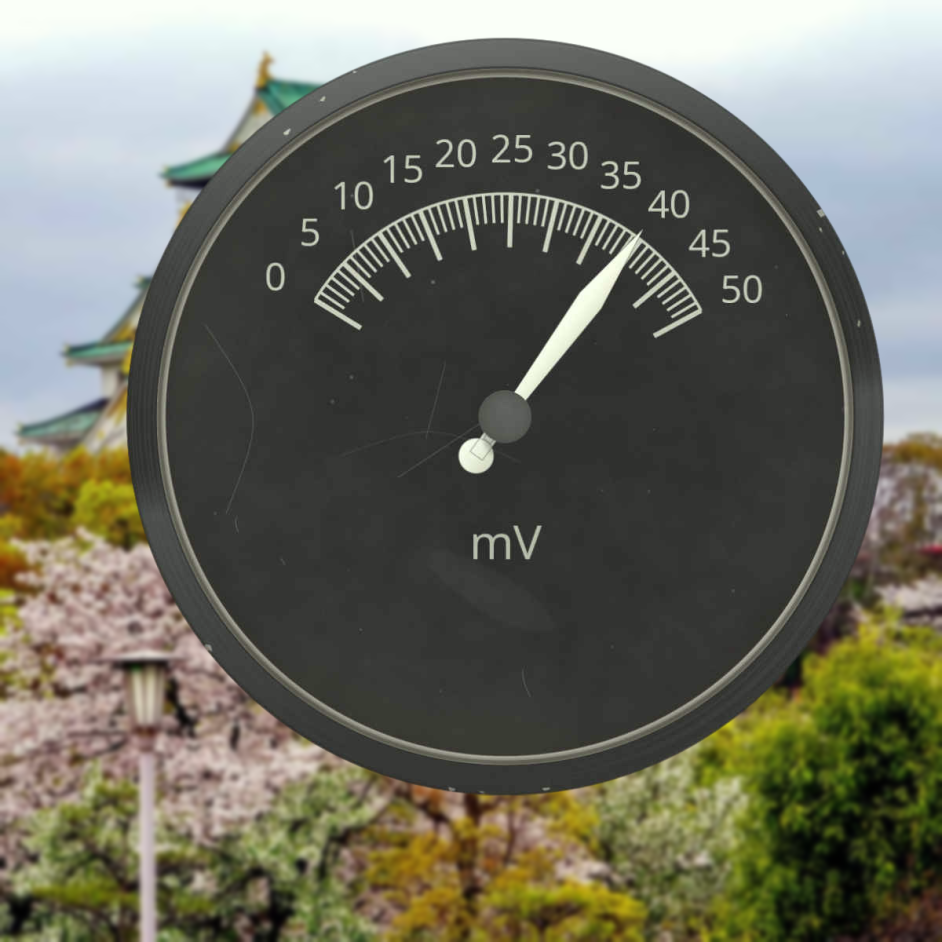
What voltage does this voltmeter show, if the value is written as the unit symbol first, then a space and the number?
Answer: mV 39.5
